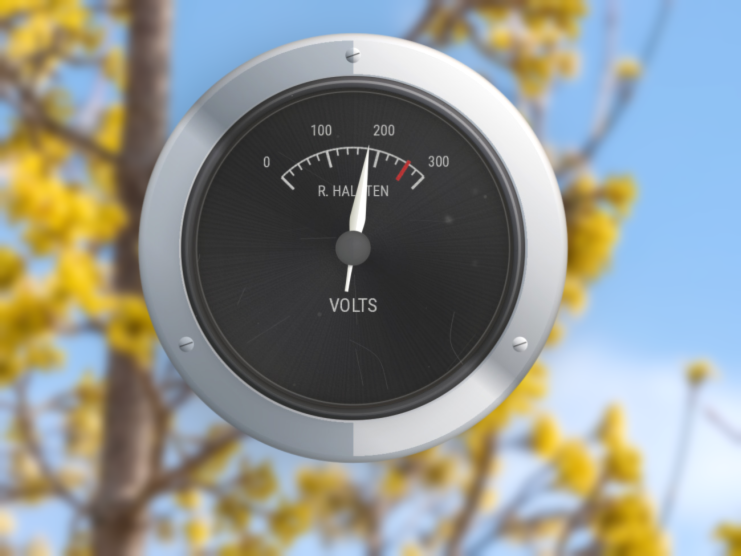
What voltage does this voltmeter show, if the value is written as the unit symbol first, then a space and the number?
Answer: V 180
